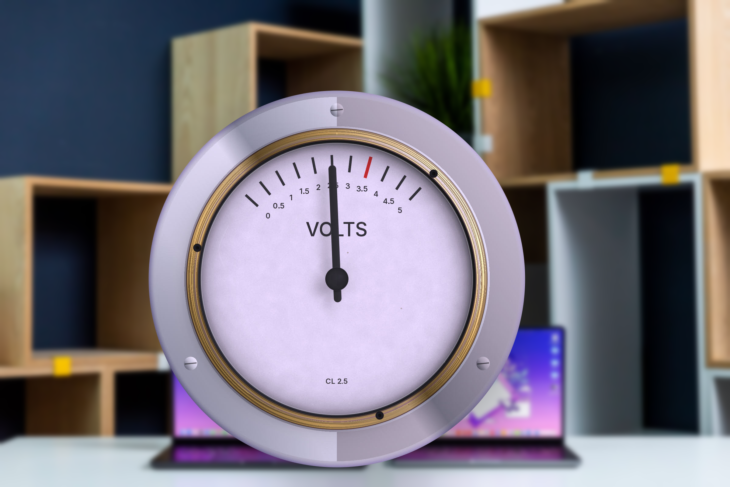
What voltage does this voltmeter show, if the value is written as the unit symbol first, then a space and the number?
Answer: V 2.5
